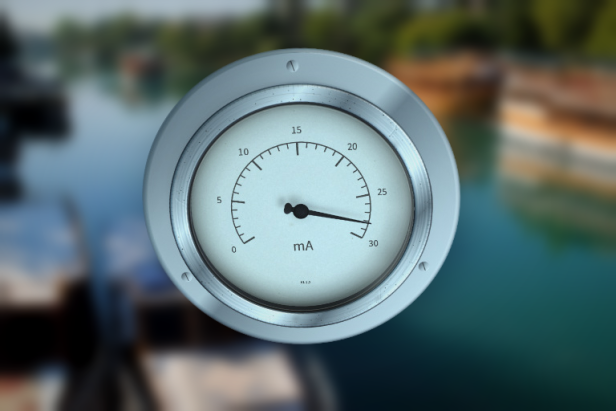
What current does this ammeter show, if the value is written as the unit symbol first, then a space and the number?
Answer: mA 28
